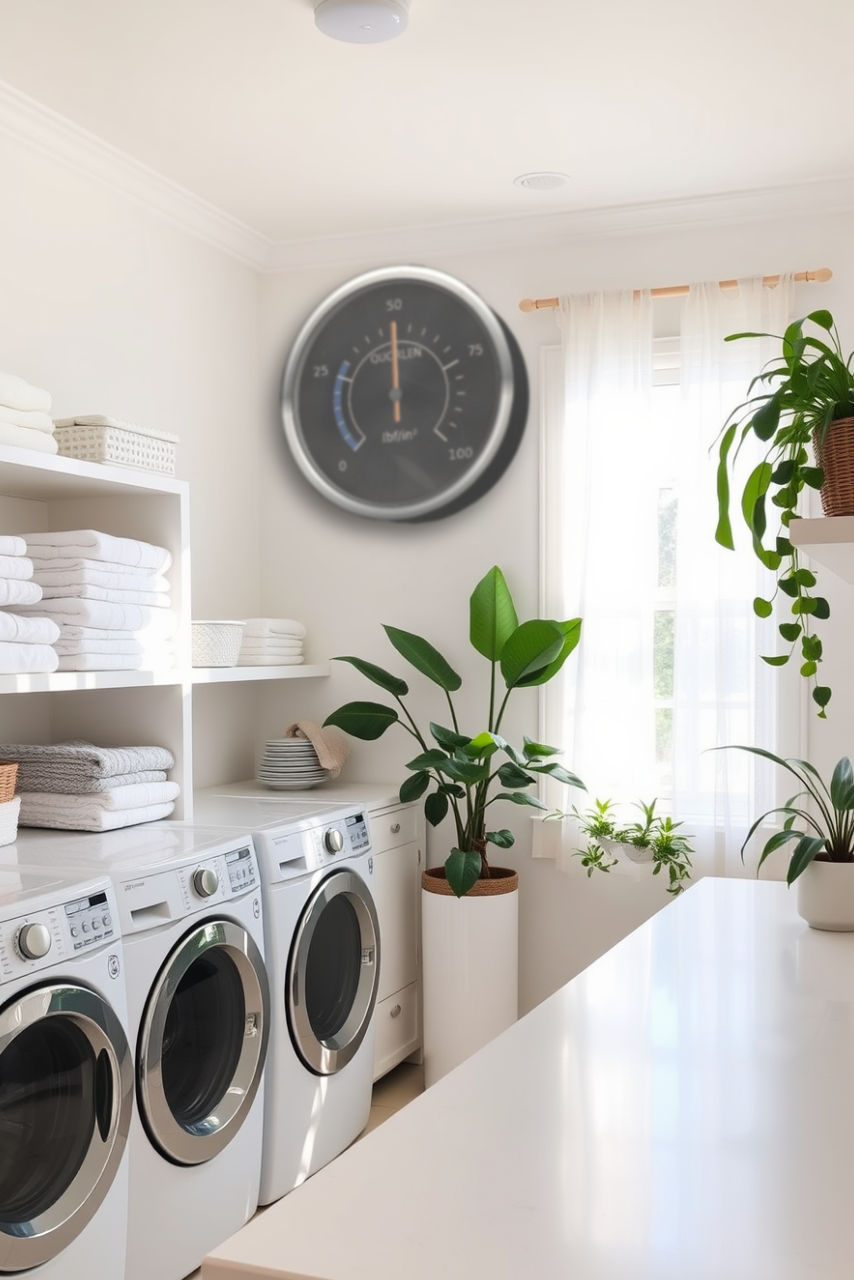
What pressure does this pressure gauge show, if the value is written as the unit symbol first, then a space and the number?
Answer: psi 50
